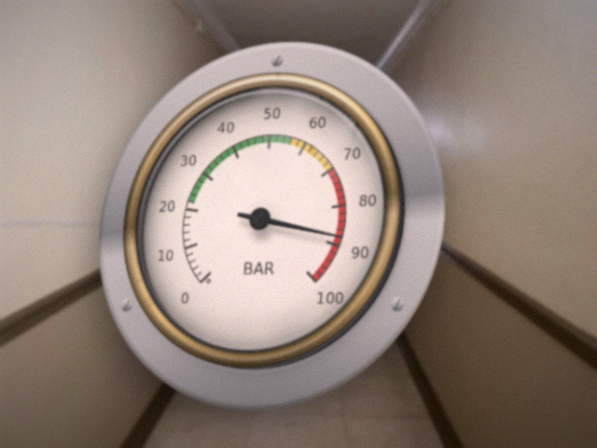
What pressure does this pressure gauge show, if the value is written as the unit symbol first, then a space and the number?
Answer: bar 88
